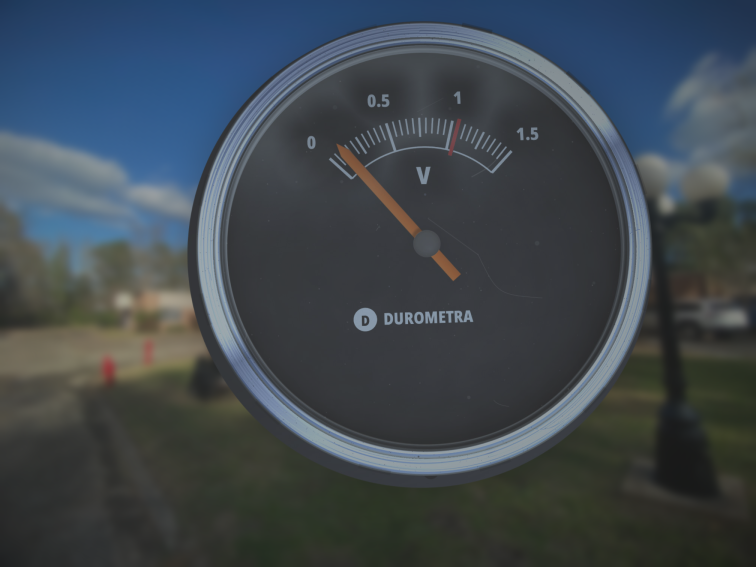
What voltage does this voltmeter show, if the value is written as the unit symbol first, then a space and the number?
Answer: V 0.1
